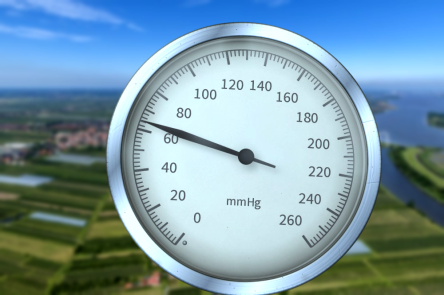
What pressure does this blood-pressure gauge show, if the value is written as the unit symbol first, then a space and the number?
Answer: mmHg 64
